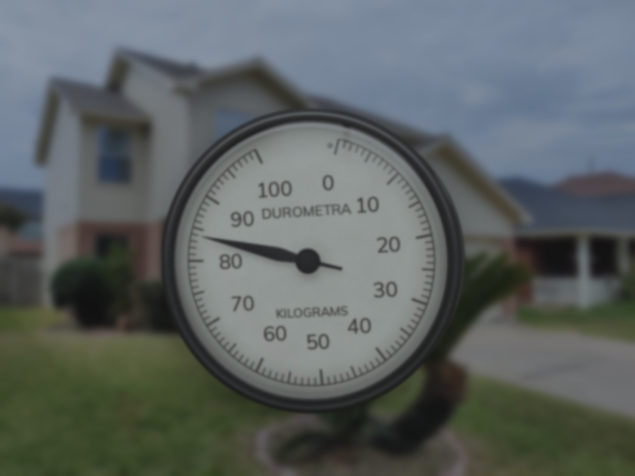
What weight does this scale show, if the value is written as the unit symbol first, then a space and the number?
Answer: kg 84
